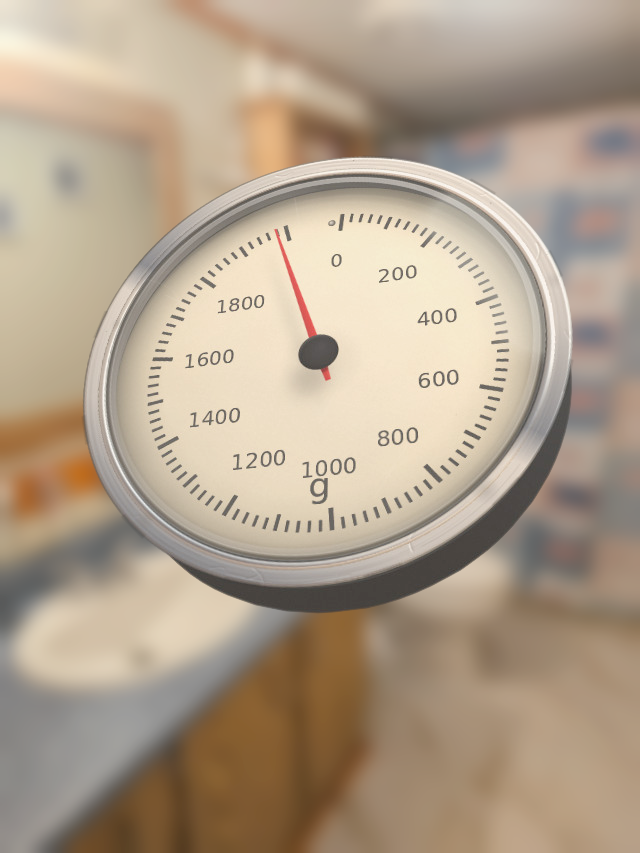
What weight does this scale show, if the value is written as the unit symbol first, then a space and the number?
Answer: g 1980
